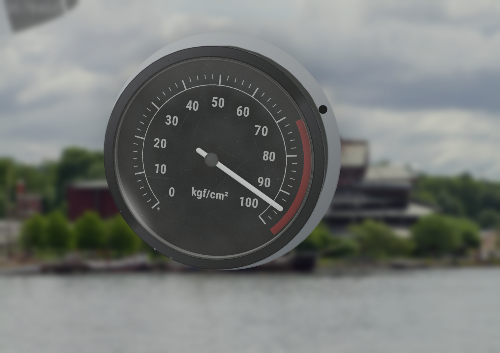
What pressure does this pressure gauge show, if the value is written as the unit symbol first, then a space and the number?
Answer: kg/cm² 94
